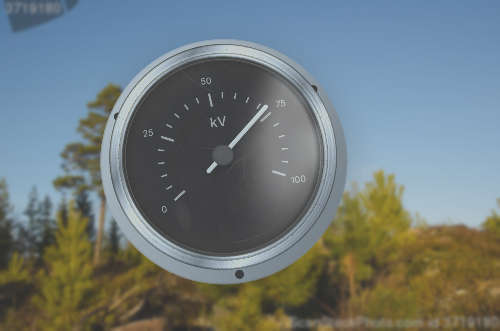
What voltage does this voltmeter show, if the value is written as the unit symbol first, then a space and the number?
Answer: kV 72.5
